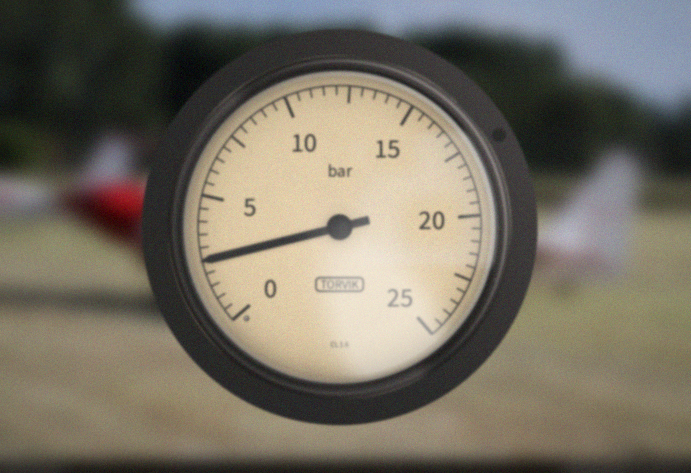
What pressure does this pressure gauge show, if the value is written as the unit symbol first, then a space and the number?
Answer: bar 2.5
